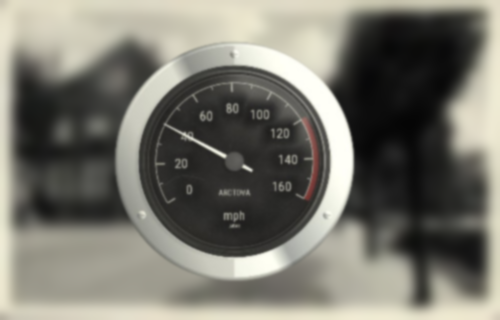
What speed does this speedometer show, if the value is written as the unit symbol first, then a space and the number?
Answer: mph 40
